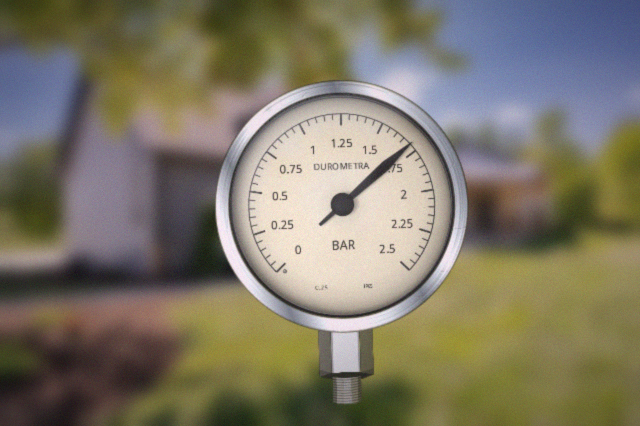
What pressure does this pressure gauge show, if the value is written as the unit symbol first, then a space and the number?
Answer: bar 1.7
